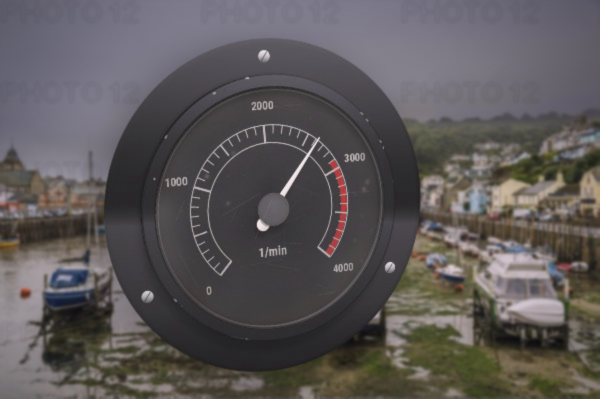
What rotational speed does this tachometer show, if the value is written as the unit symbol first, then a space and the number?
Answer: rpm 2600
